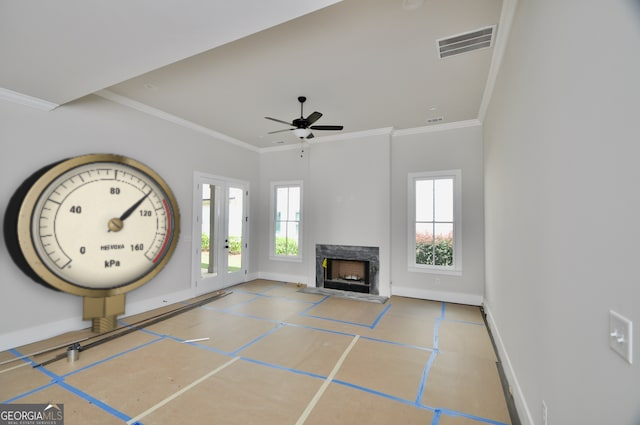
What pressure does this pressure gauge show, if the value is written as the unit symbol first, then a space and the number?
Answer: kPa 105
